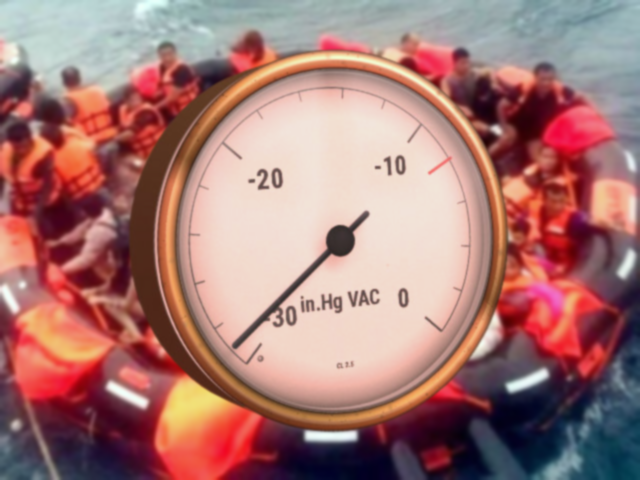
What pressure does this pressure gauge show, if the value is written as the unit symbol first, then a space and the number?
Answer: inHg -29
